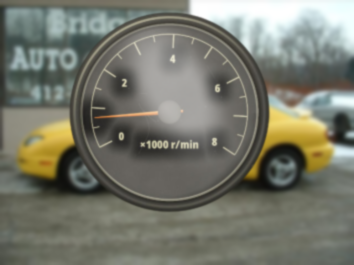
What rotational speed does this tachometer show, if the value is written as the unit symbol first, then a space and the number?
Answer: rpm 750
